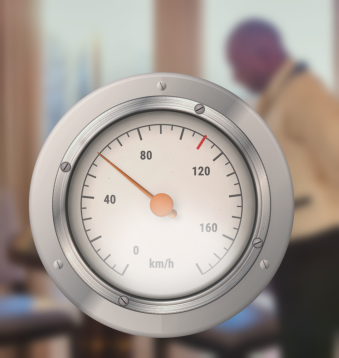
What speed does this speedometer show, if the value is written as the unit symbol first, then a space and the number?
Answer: km/h 60
